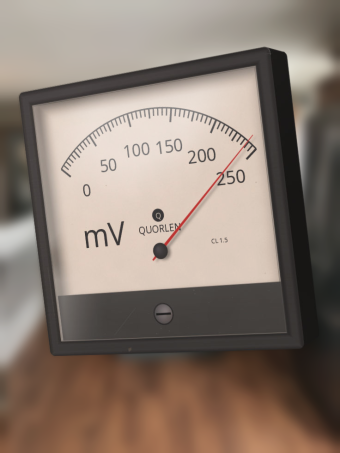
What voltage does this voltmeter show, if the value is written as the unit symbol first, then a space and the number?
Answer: mV 240
